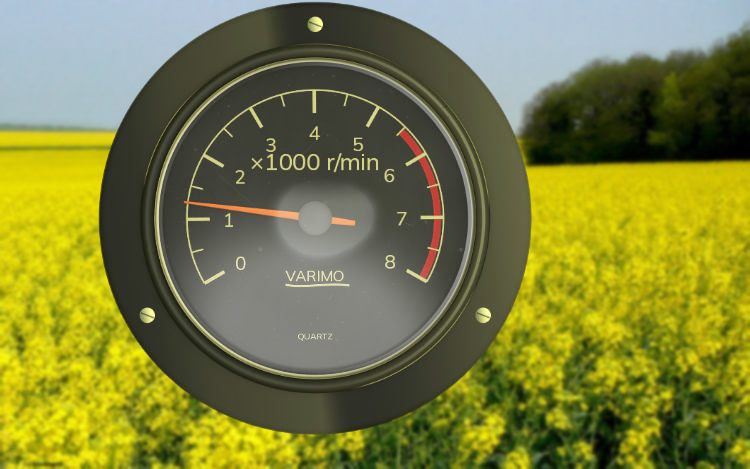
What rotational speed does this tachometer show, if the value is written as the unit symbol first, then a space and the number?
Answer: rpm 1250
